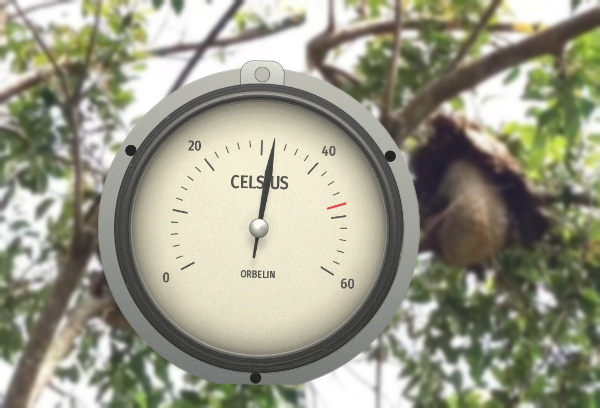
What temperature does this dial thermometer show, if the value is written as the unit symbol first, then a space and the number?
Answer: °C 32
